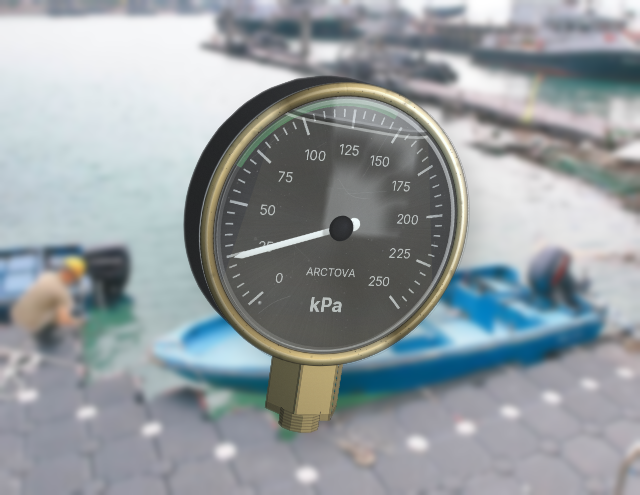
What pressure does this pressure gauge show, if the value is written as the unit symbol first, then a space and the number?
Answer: kPa 25
